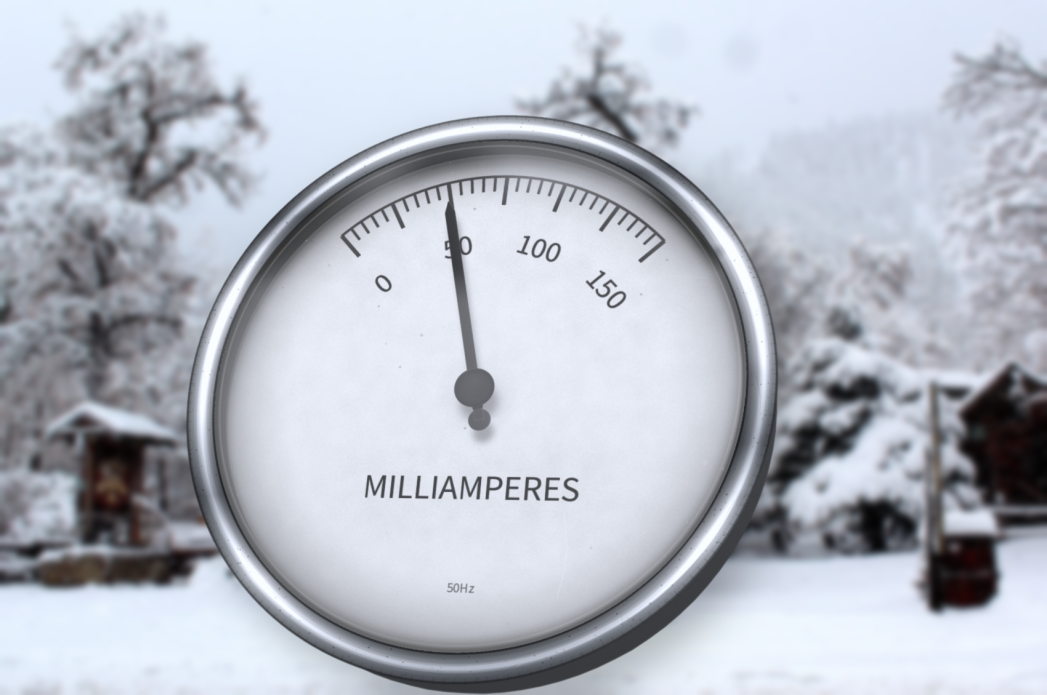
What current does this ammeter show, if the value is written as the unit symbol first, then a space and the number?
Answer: mA 50
